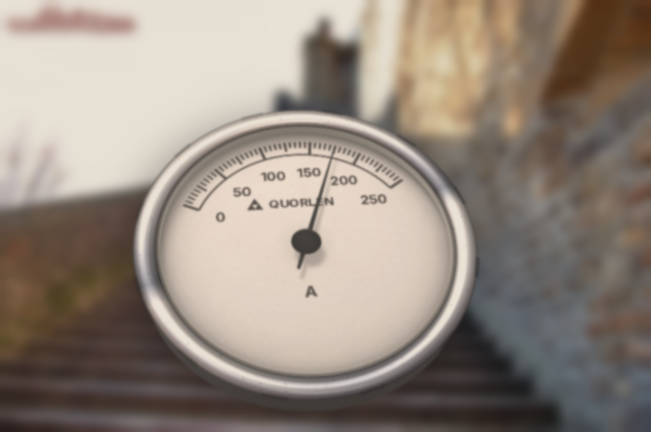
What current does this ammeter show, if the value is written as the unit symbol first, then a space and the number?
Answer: A 175
